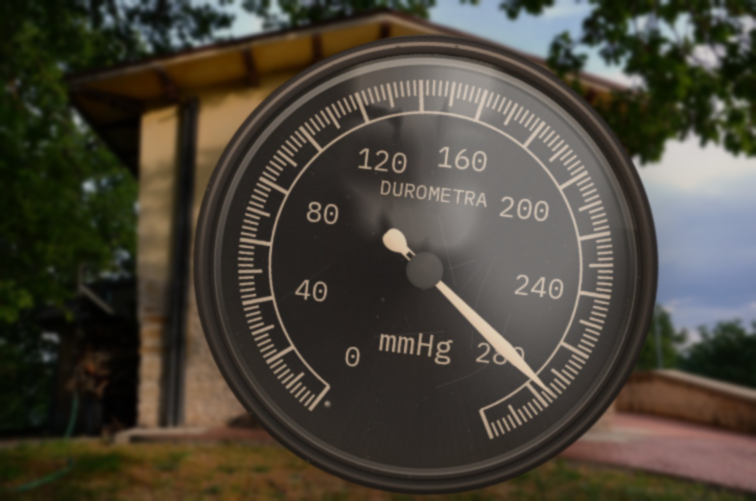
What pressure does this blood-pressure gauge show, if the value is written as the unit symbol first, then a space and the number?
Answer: mmHg 276
